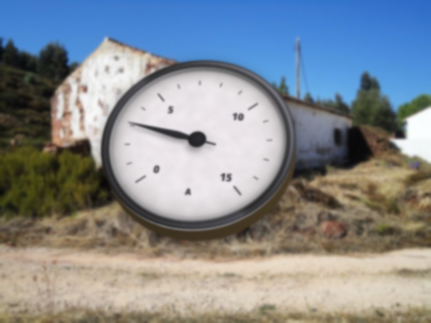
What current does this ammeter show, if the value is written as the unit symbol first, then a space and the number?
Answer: A 3
